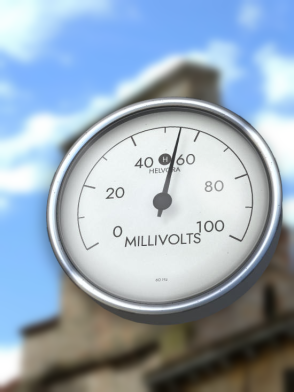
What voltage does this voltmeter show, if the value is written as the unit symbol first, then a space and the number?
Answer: mV 55
